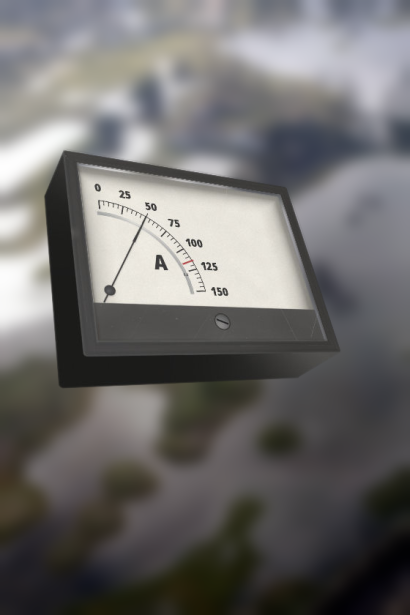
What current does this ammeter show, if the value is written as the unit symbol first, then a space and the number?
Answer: A 50
